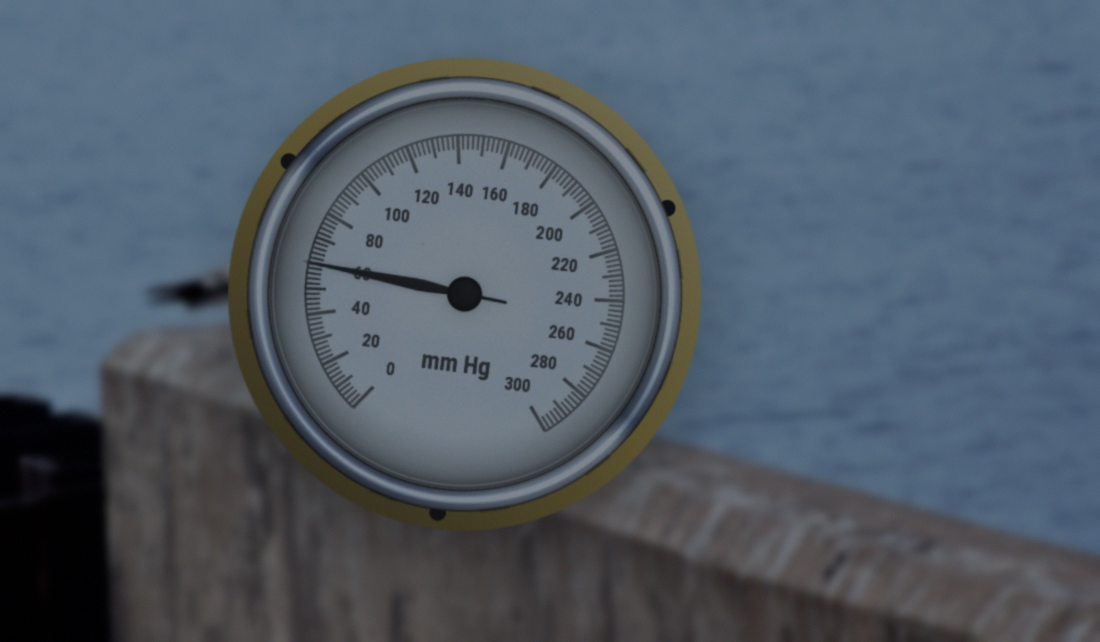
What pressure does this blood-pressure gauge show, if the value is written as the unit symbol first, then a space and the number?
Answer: mmHg 60
